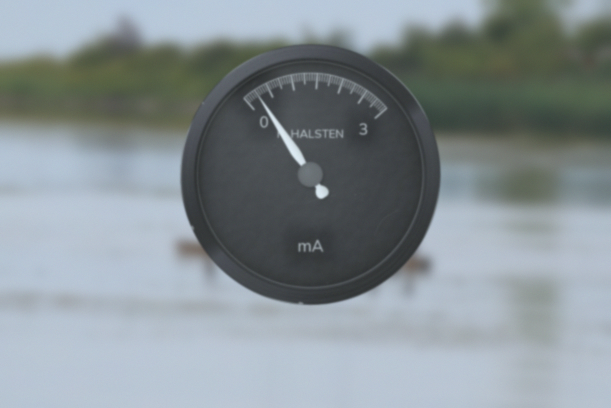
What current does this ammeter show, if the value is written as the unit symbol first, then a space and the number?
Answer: mA 0.25
